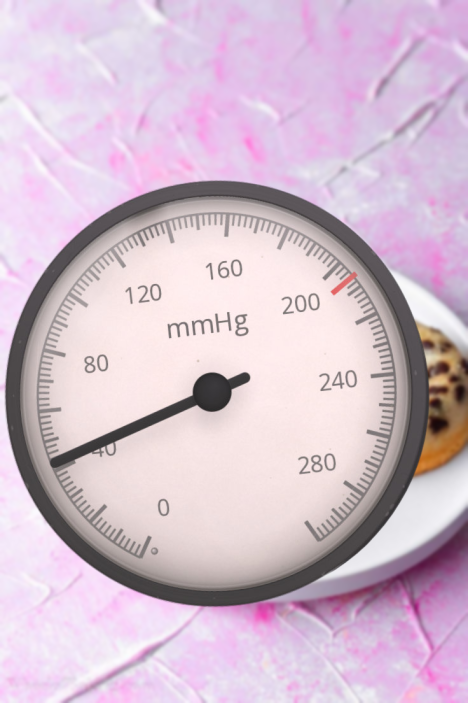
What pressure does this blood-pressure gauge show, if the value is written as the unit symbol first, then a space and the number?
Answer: mmHg 42
